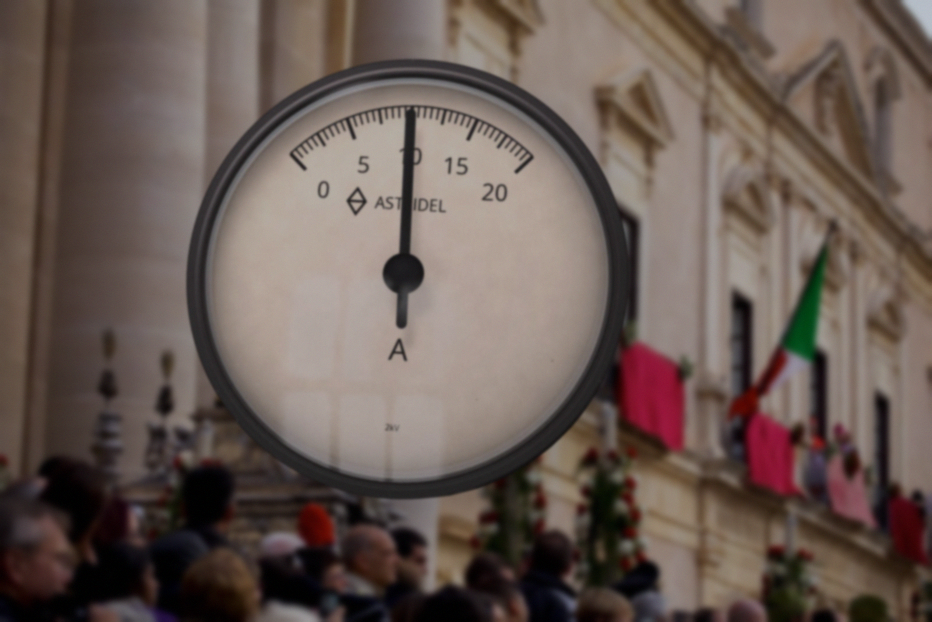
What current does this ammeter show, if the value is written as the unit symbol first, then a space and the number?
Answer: A 10
